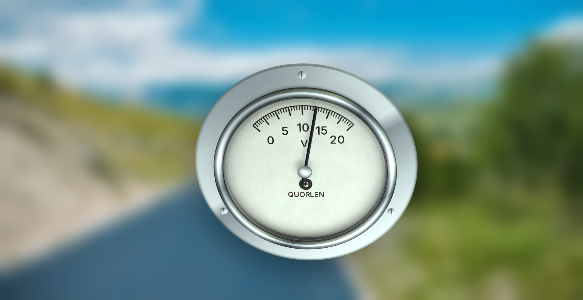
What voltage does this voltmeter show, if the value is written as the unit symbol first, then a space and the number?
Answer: V 12.5
